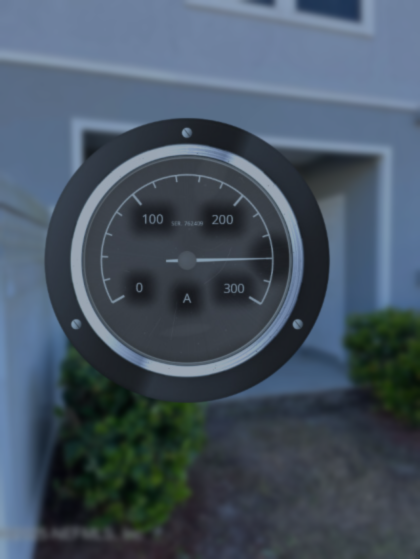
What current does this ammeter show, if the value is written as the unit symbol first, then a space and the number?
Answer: A 260
